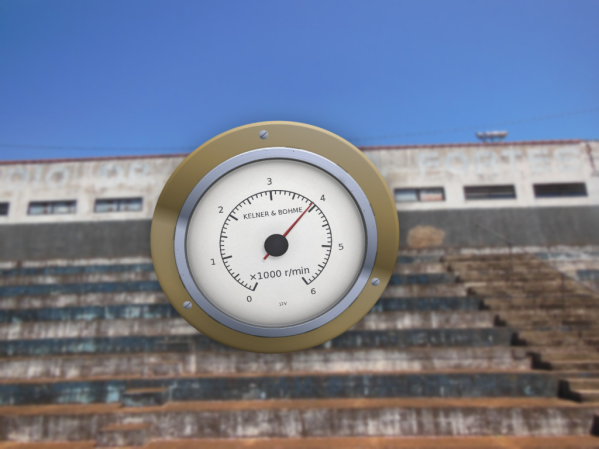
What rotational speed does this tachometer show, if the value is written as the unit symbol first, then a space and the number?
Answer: rpm 3900
